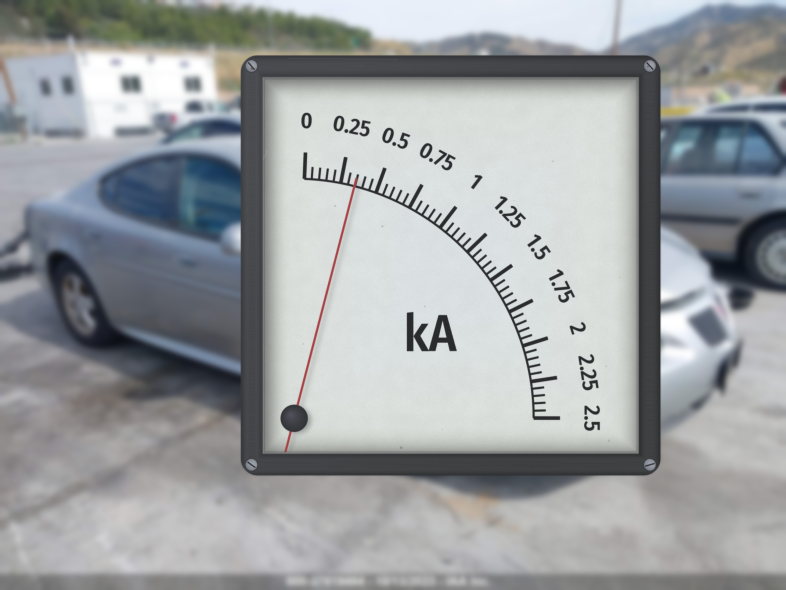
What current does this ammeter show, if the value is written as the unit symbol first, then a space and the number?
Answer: kA 0.35
